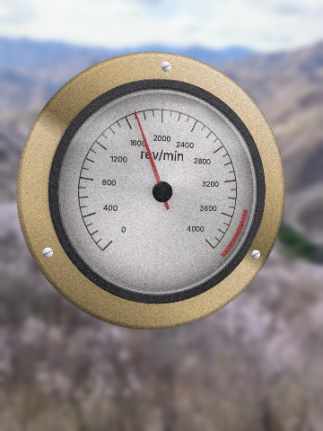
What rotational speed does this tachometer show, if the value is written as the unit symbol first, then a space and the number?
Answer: rpm 1700
